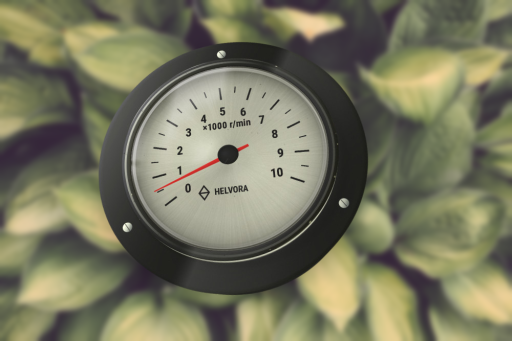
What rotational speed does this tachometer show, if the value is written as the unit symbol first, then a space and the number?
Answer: rpm 500
